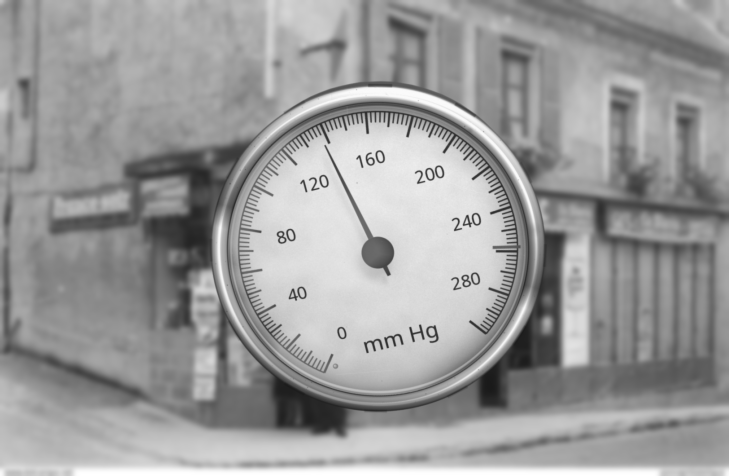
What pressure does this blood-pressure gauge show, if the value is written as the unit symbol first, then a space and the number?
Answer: mmHg 138
